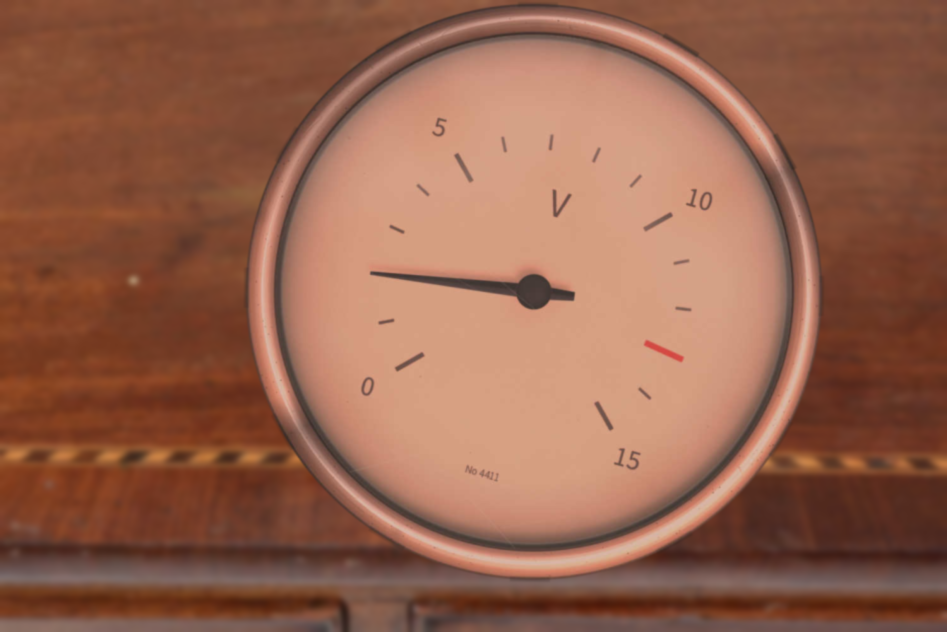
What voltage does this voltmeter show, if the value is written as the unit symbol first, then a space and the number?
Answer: V 2
